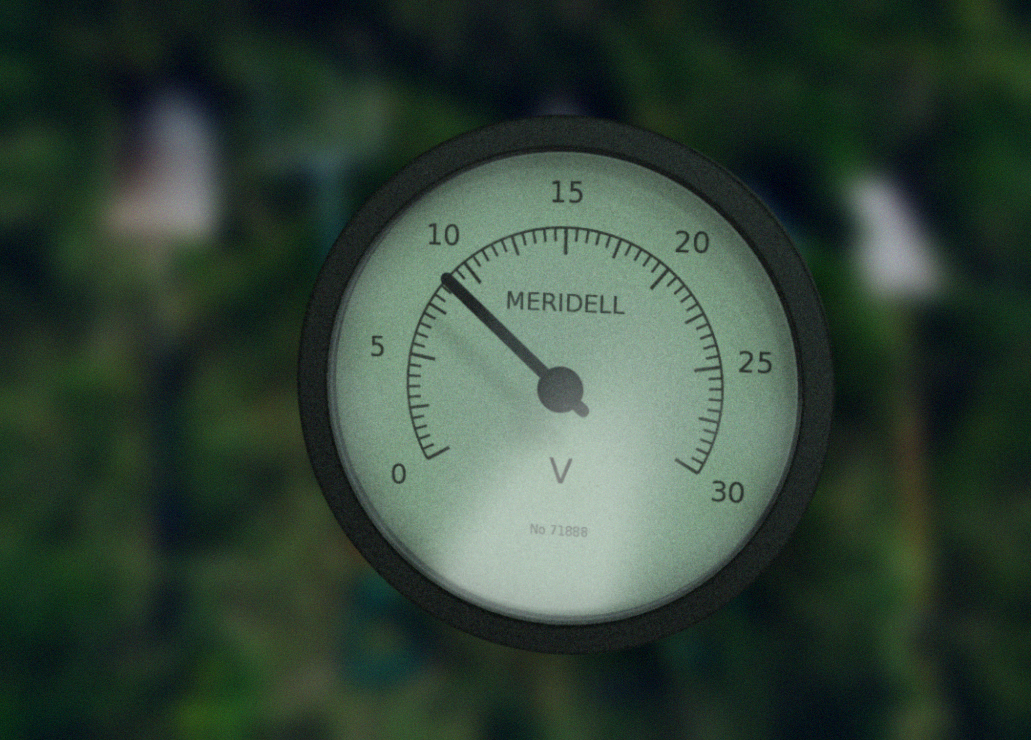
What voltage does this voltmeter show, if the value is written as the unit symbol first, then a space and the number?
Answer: V 9
